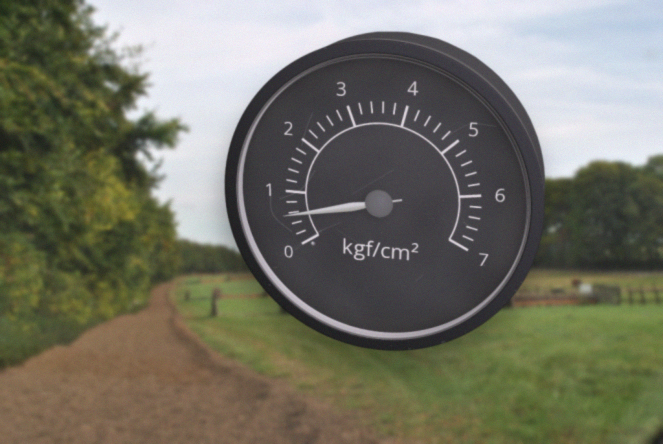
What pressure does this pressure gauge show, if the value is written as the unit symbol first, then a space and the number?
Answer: kg/cm² 0.6
